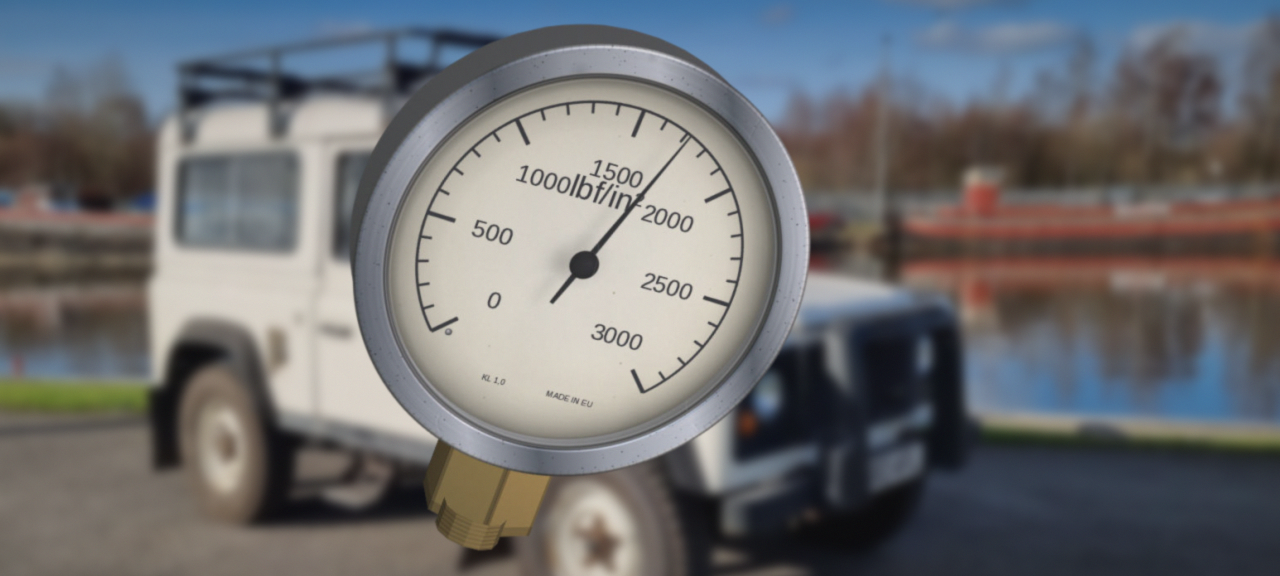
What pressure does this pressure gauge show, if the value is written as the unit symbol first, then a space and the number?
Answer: psi 1700
